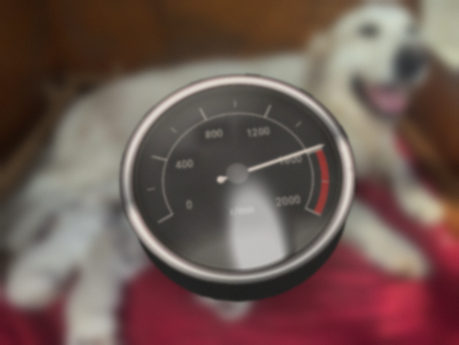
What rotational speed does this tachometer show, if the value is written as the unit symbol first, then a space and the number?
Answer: rpm 1600
